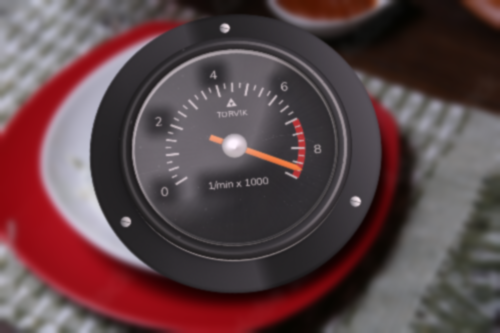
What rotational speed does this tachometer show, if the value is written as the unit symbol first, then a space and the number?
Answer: rpm 8750
